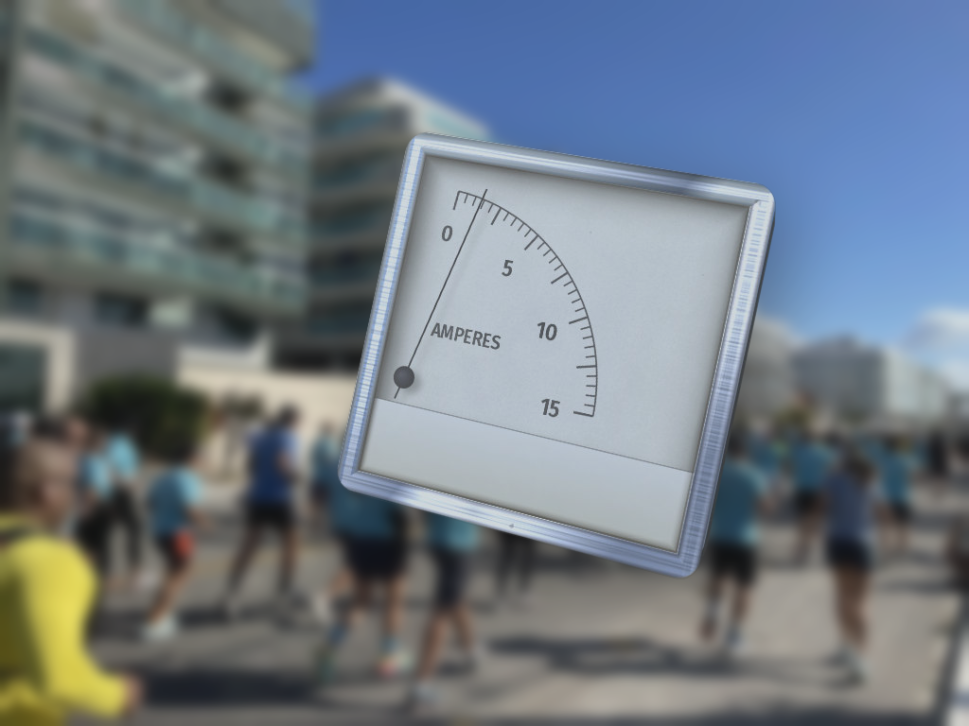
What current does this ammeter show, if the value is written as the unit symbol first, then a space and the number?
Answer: A 1.5
